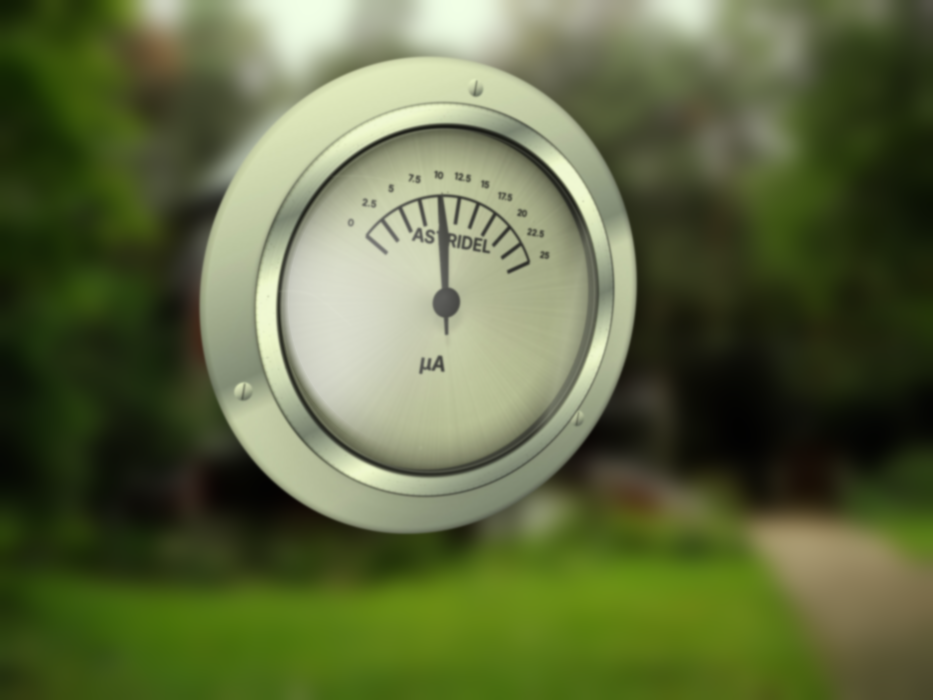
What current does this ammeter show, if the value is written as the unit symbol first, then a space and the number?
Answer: µA 10
